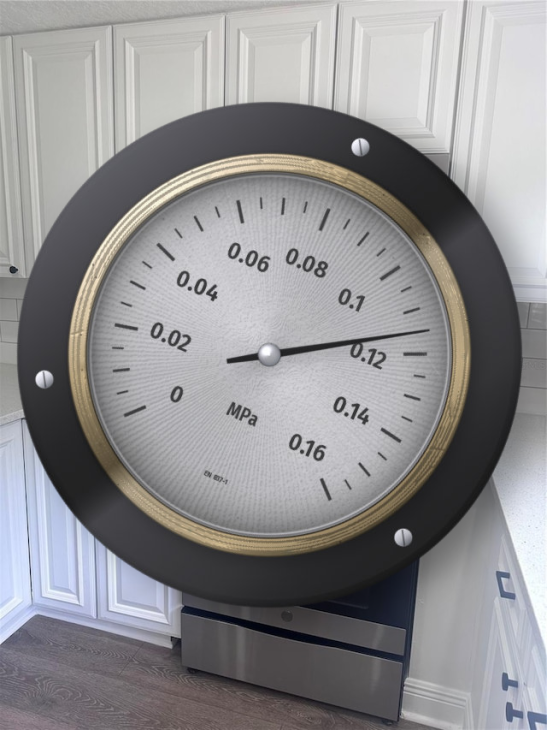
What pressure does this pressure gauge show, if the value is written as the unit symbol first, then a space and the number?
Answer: MPa 0.115
